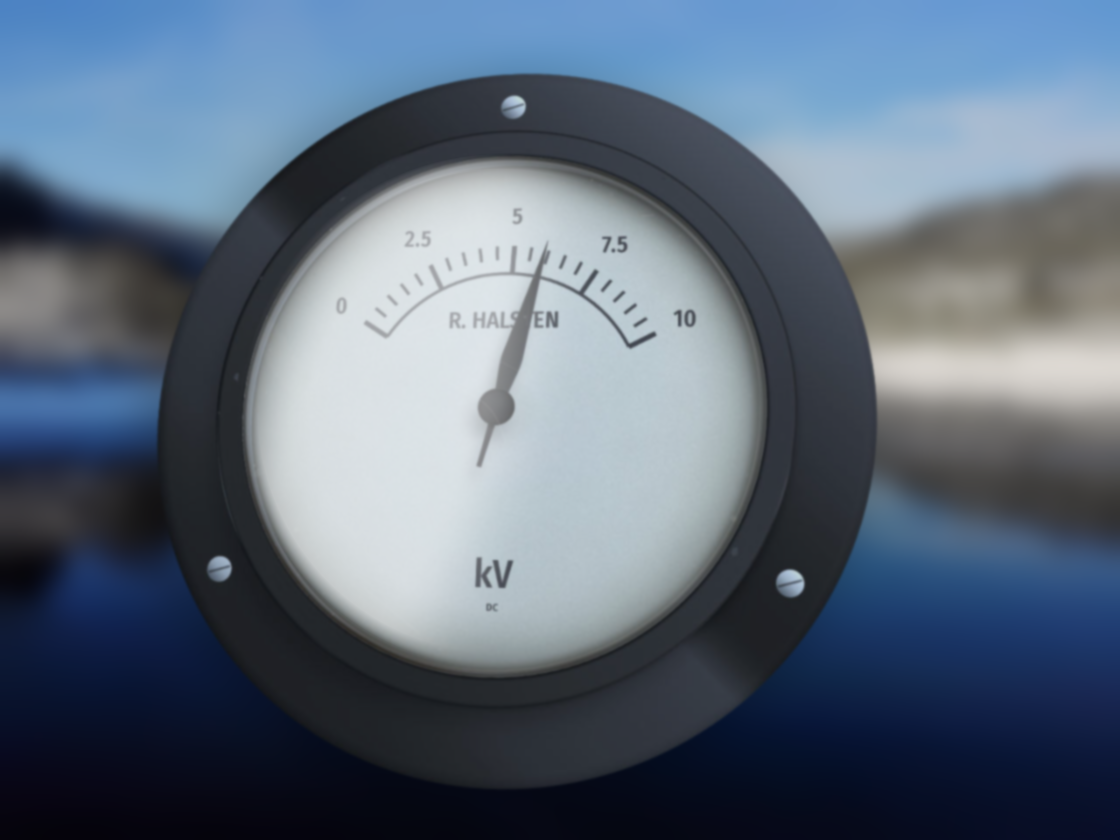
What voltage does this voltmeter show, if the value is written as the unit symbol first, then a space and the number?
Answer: kV 6
